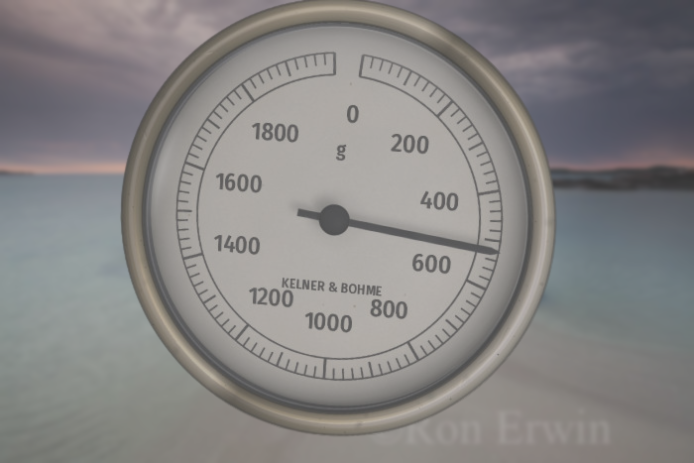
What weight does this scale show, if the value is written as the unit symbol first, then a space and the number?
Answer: g 520
